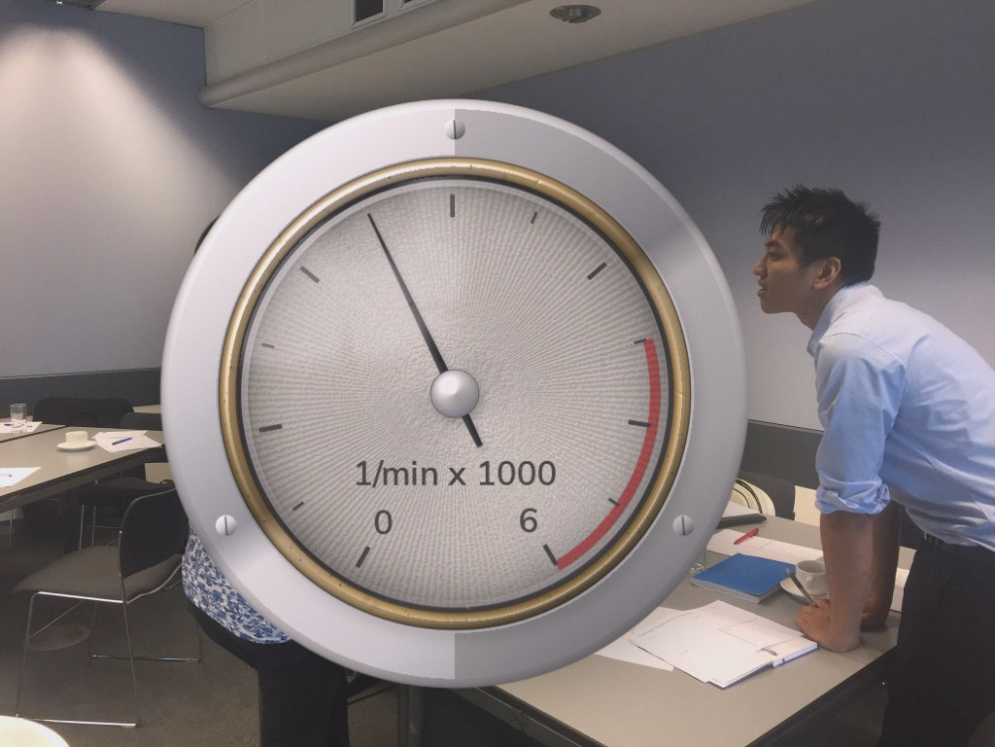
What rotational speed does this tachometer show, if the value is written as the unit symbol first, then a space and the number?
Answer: rpm 2500
